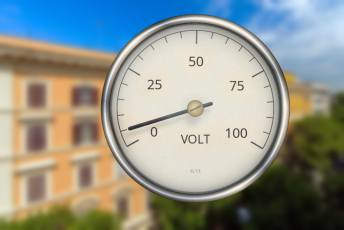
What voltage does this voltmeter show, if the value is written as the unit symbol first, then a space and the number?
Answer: V 5
